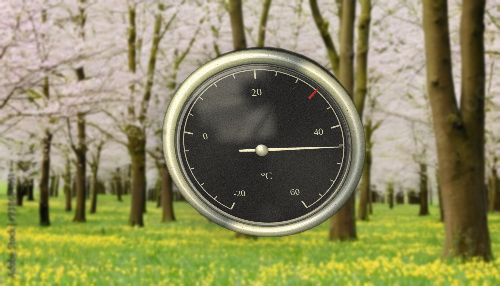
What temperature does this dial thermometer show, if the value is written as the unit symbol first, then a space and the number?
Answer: °C 44
